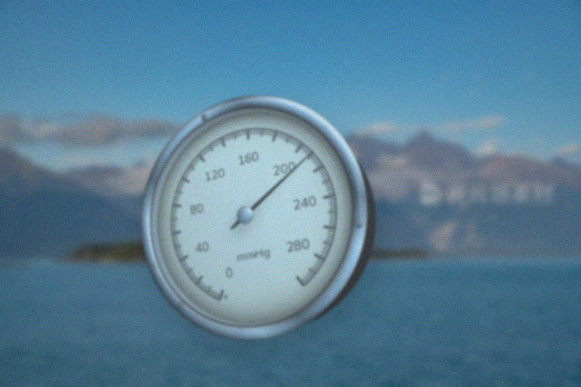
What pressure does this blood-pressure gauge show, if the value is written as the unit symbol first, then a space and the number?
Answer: mmHg 210
